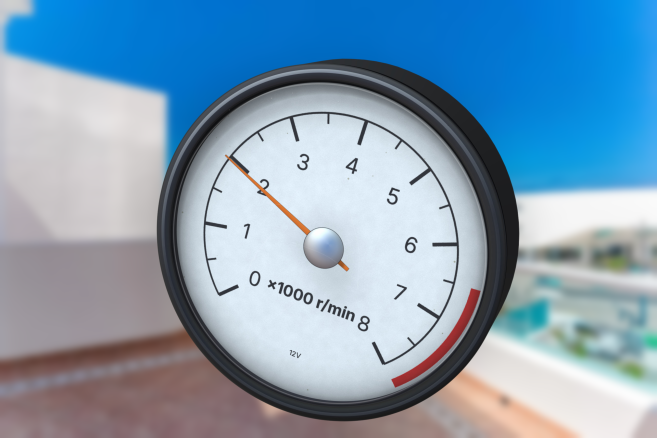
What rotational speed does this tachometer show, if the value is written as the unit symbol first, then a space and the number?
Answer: rpm 2000
